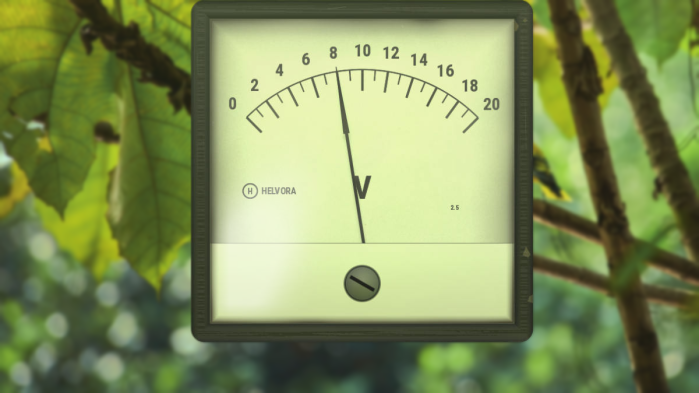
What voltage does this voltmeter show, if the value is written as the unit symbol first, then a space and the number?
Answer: V 8
